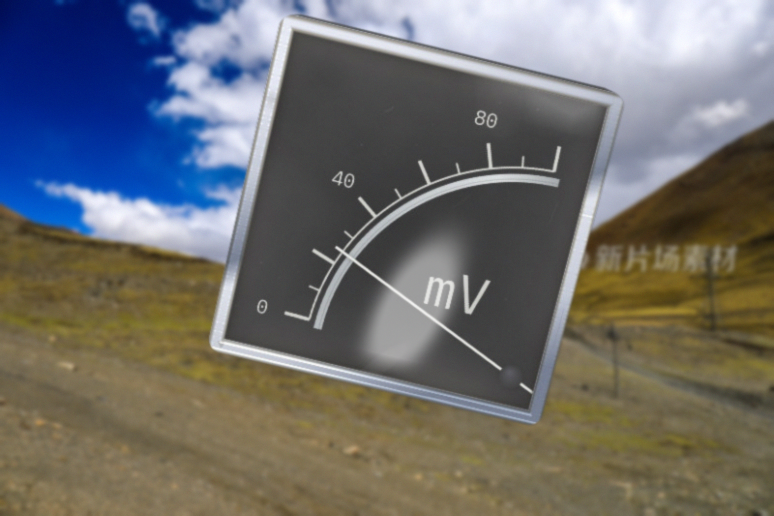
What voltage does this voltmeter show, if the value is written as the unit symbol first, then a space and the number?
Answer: mV 25
